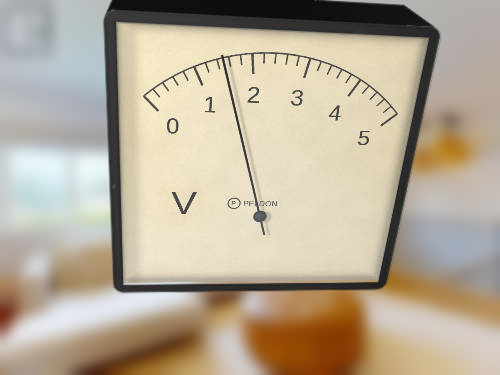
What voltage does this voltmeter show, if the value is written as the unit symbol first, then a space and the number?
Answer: V 1.5
